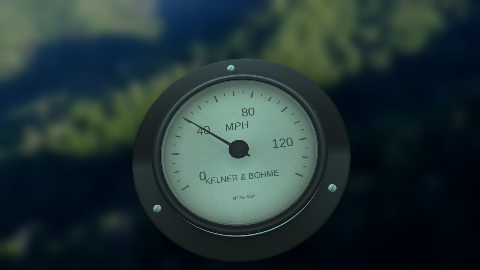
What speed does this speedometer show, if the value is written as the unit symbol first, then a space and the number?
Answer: mph 40
